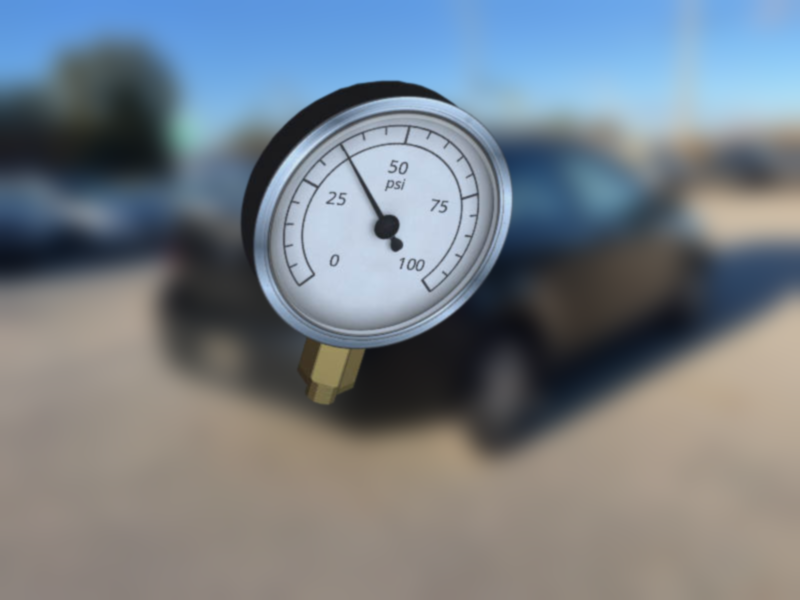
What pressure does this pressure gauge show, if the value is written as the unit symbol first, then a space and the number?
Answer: psi 35
